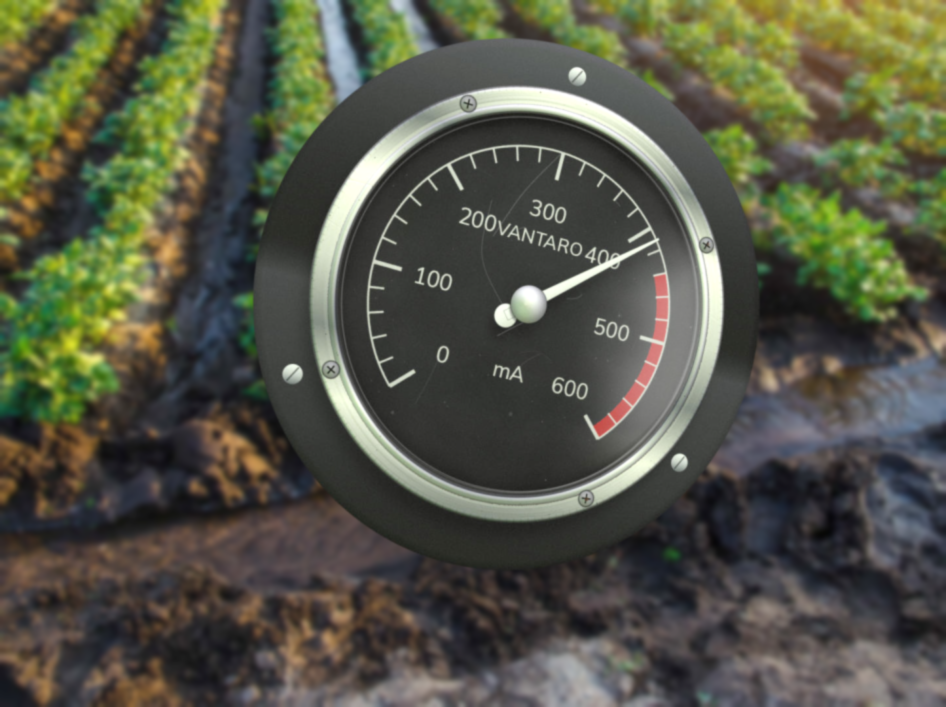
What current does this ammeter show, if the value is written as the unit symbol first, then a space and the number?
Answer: mA 410
